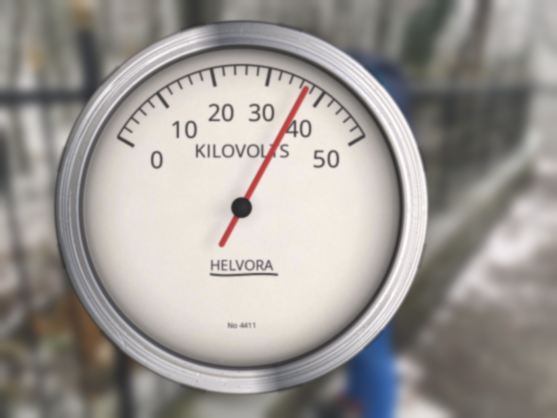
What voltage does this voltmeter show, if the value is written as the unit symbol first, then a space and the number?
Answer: kV 37
